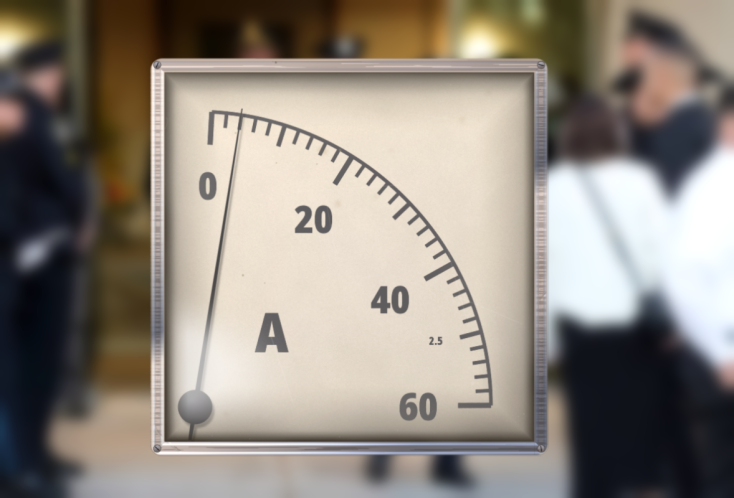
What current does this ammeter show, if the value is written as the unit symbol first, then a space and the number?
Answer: A 4
